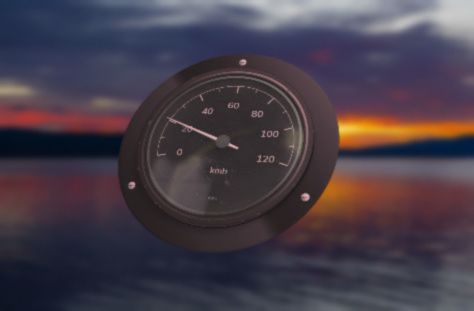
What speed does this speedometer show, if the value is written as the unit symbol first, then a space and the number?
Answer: km/h 20
